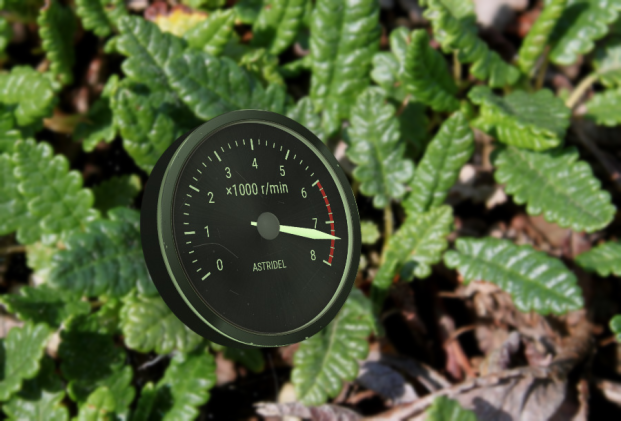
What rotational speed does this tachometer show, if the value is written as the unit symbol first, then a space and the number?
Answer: rpm 7400
